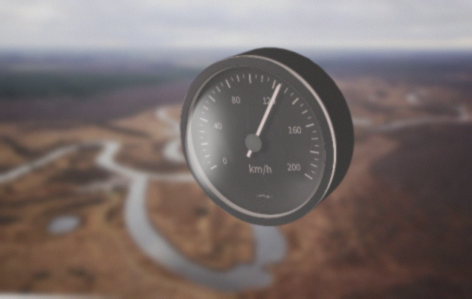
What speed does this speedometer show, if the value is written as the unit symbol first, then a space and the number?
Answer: km/h 125
